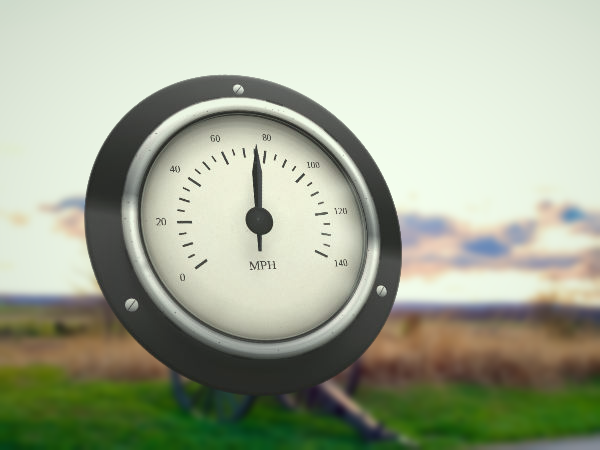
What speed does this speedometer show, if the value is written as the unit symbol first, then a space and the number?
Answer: mph 75
